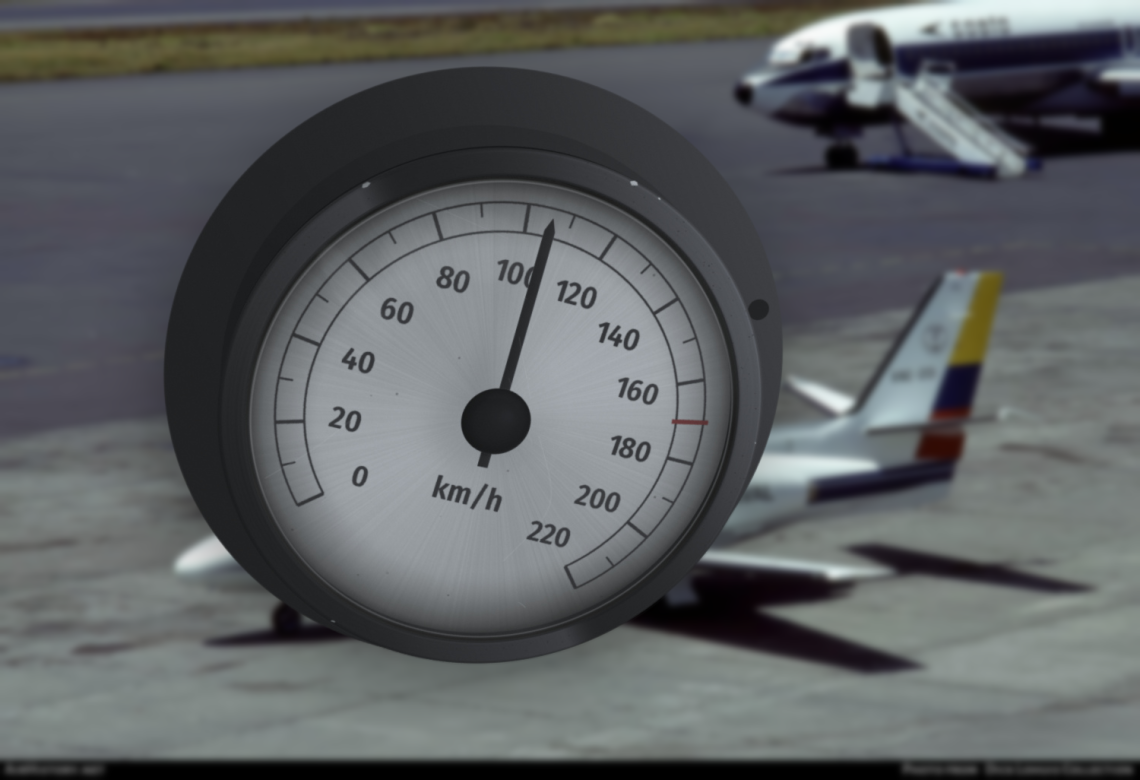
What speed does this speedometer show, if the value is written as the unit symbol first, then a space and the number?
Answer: km/h 105
